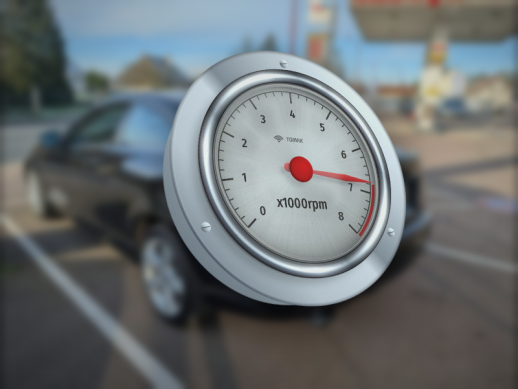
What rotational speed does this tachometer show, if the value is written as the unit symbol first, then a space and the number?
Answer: rpm 6800
